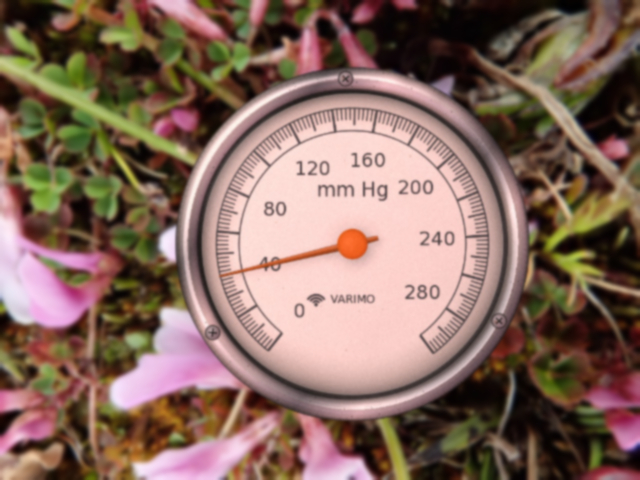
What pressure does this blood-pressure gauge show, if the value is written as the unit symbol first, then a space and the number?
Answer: mmHg 40
